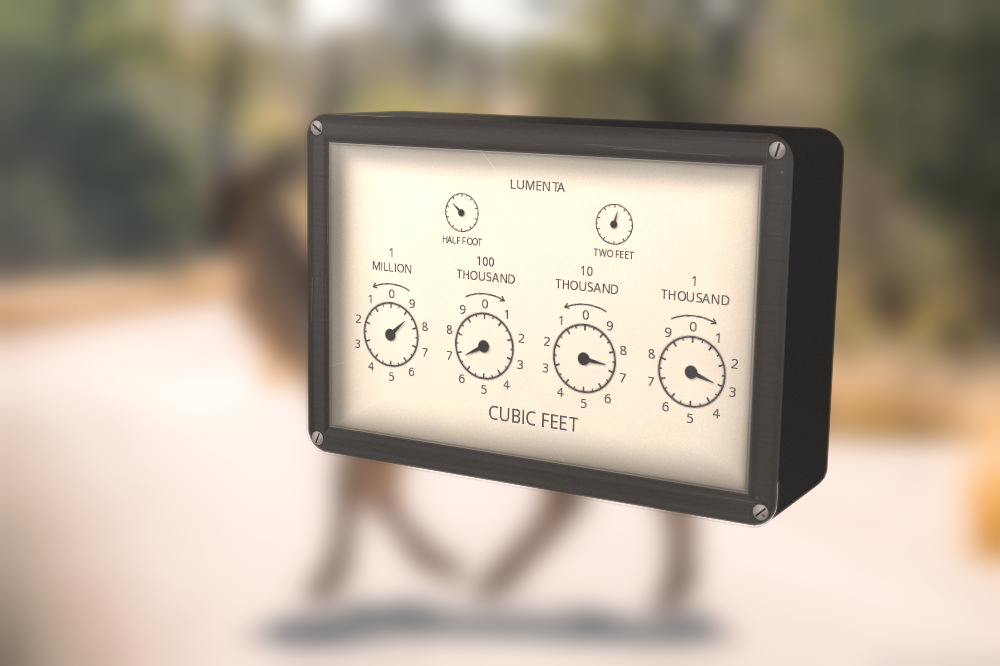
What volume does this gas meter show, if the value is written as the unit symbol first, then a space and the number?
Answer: ft³ 867300
